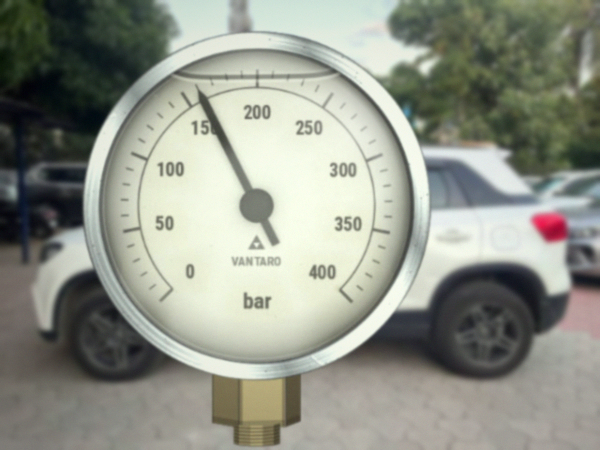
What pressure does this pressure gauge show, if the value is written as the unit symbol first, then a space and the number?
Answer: bar 160
